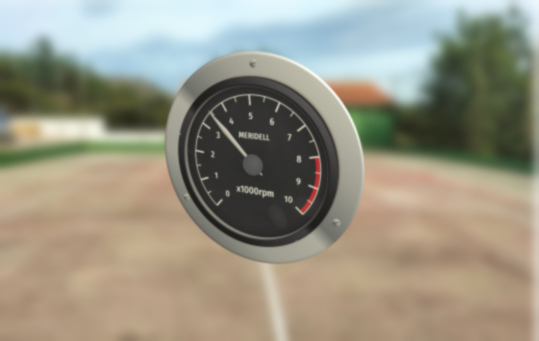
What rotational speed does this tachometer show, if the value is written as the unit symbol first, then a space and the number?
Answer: rpm 3500
